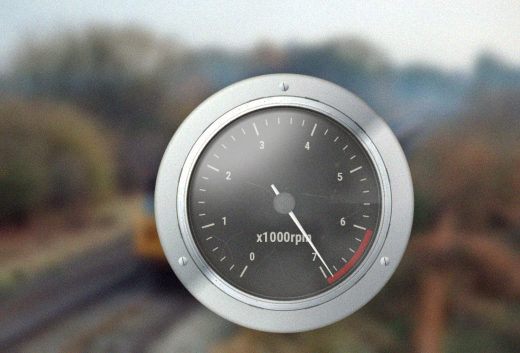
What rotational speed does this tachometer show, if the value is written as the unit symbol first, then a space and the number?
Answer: rpm 6900
